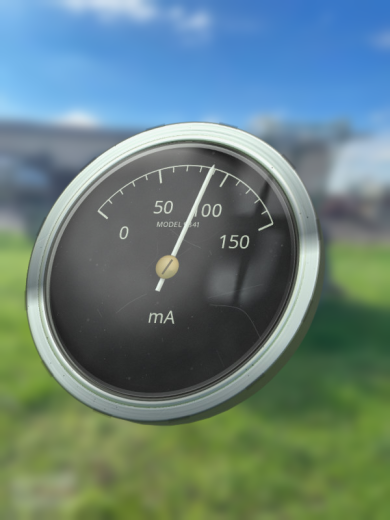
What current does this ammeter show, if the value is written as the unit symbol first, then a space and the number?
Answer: mA 90
